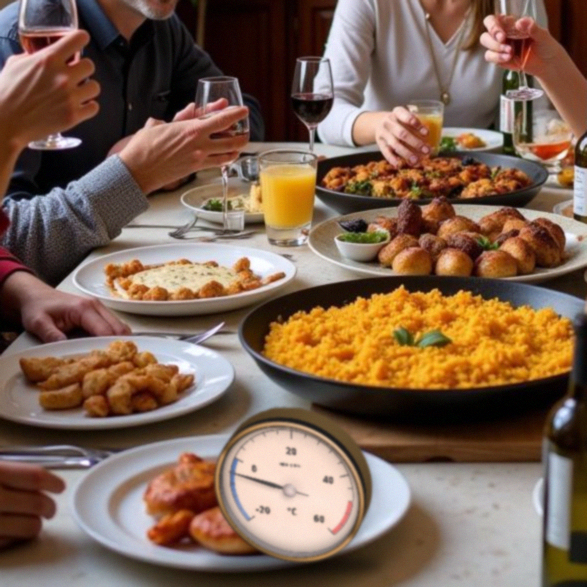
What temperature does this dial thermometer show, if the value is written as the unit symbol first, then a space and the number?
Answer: °C -4
